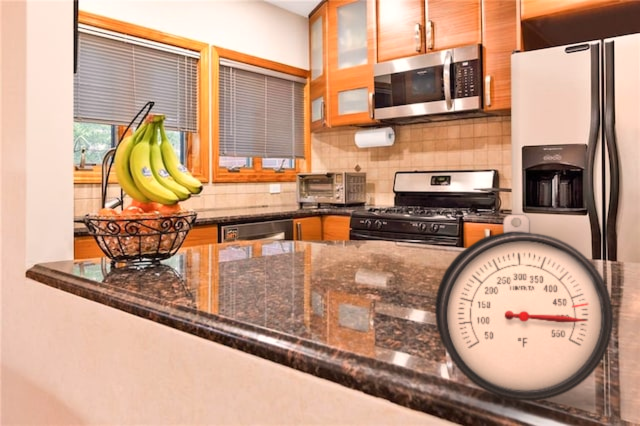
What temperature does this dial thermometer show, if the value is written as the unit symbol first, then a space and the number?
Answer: °F 500
